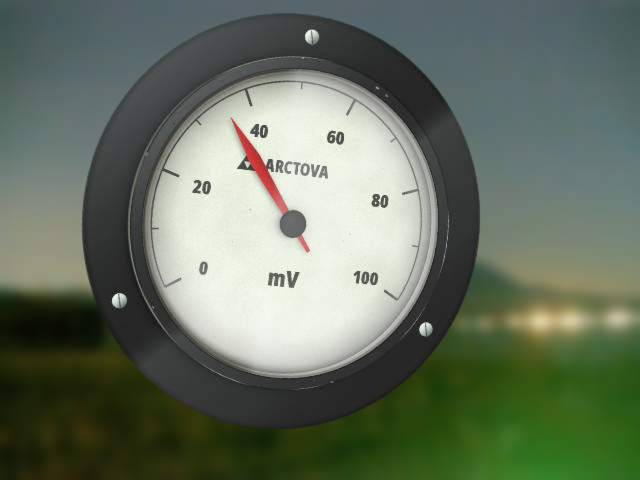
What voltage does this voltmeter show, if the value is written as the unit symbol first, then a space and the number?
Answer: mV 35
